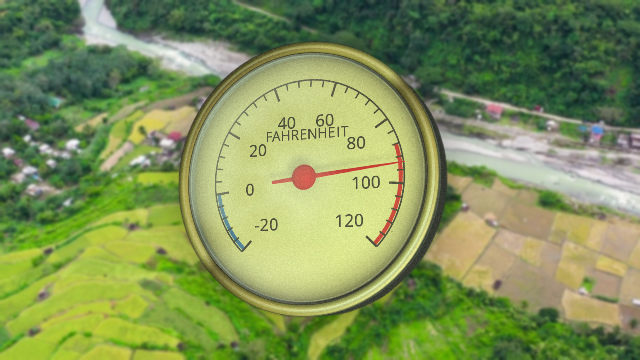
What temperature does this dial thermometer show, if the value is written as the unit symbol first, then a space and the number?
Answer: °F 94
